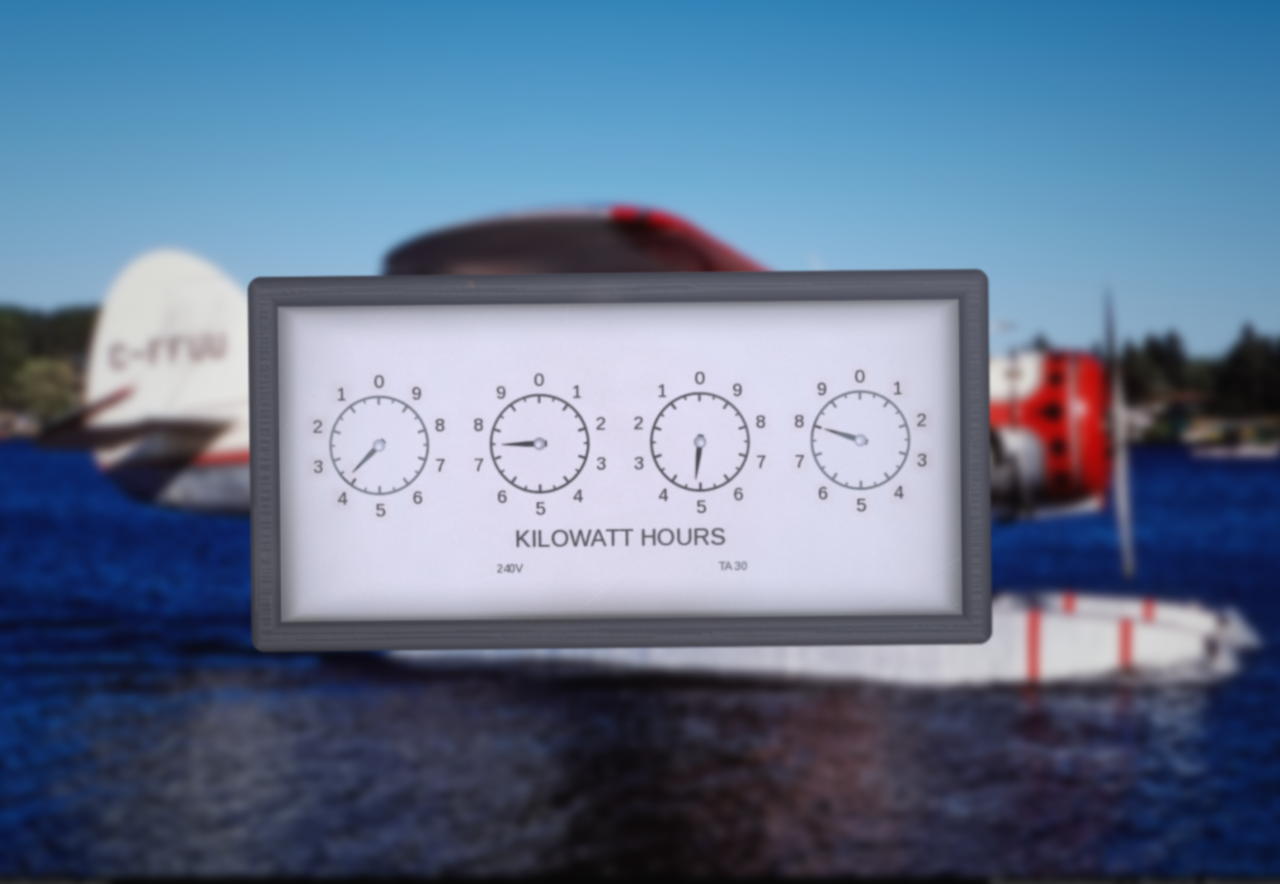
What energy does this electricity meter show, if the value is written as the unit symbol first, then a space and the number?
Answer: kWh 3748
